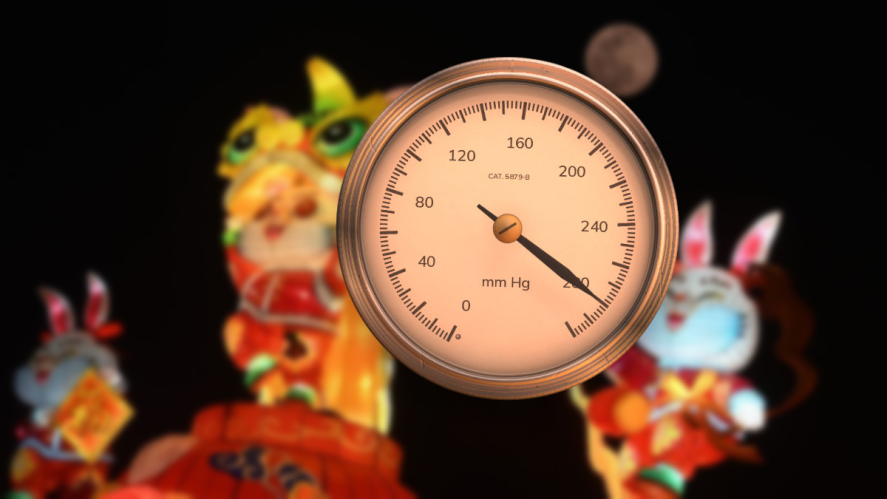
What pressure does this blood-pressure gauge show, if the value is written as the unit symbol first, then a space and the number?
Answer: mmHg 280
